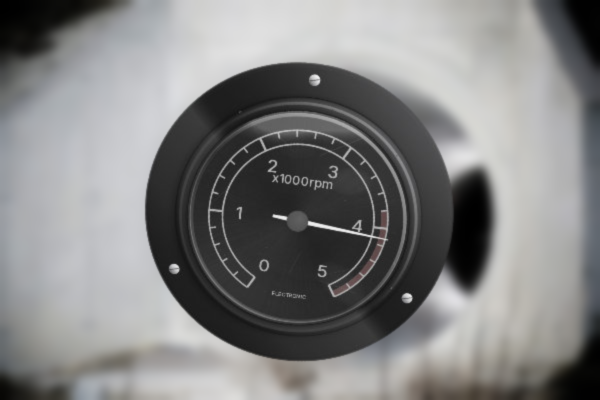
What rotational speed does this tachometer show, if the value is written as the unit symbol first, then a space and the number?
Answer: rpm 4100
